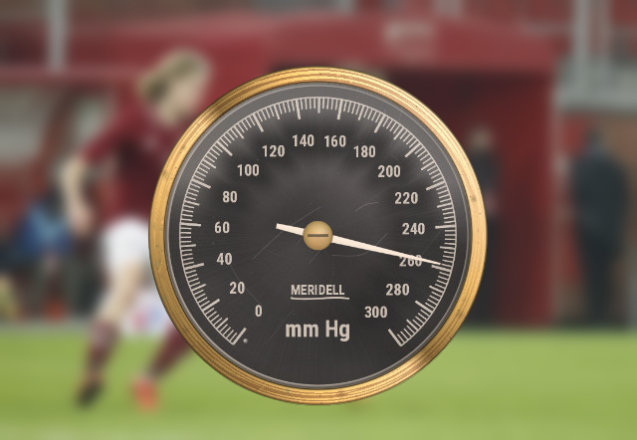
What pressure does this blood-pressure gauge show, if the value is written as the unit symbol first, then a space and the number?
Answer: mmHg 258
